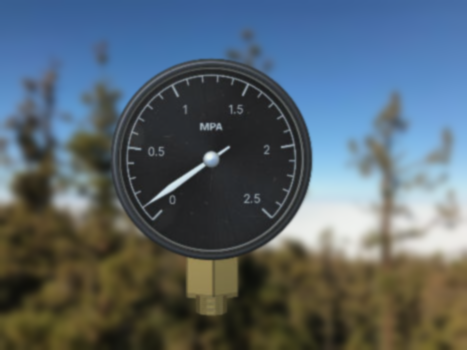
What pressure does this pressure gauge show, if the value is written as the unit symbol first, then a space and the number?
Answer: MPa 0.1
